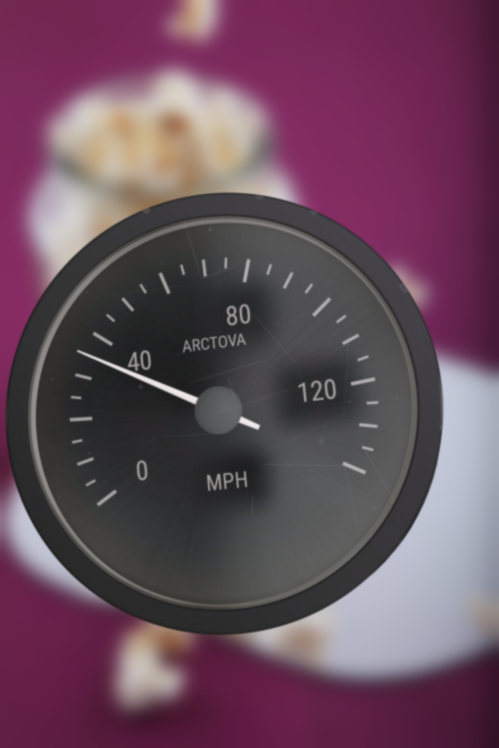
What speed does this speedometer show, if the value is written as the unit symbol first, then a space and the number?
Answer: mph 35
